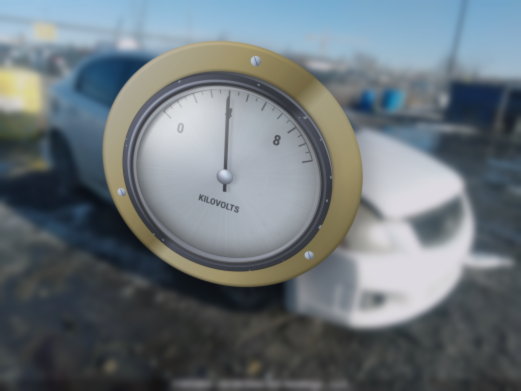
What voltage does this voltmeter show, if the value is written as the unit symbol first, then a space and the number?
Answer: kV 4
